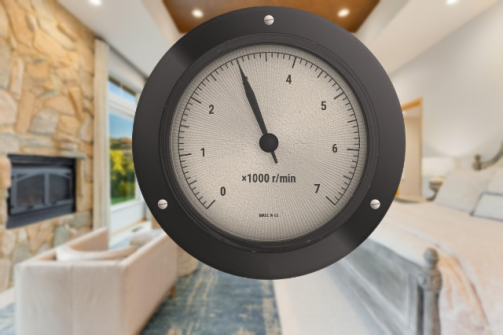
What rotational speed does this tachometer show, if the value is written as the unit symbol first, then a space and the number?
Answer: rpm 3000
